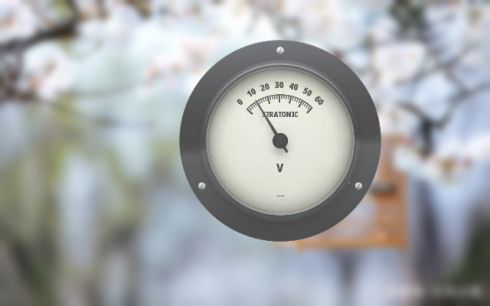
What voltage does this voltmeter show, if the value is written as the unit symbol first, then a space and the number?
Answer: V 10
